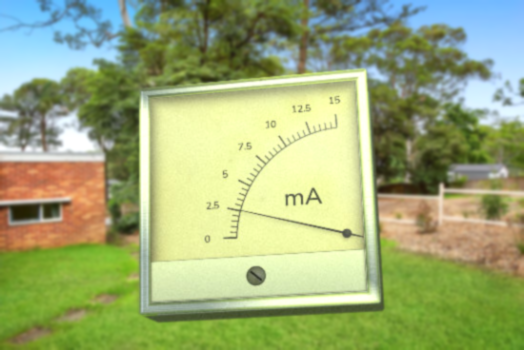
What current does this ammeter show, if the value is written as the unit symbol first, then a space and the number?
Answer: mA 2.5
